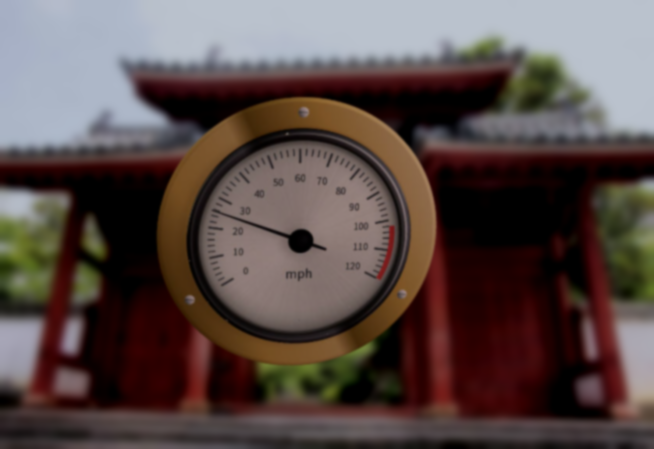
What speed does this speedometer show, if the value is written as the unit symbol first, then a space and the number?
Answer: mph 26
